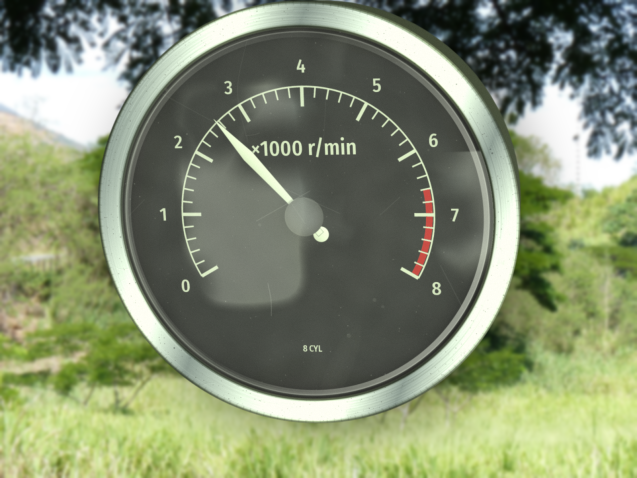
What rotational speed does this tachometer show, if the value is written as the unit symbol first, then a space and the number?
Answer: rpm 2600
